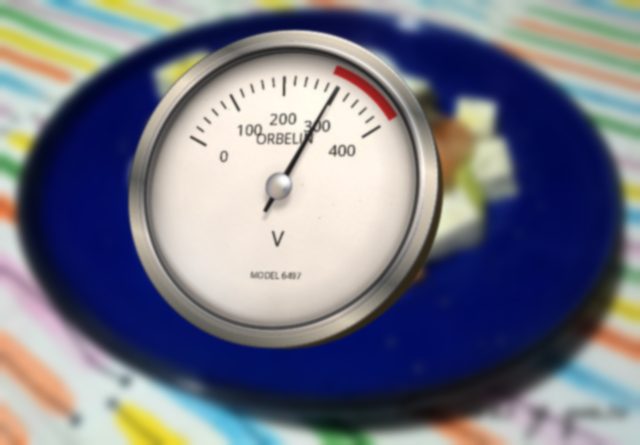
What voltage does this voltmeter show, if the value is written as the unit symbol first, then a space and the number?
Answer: V 300
